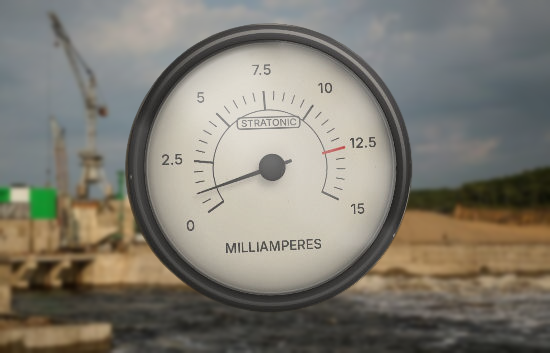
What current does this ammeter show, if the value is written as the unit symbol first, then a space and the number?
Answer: mA 1
